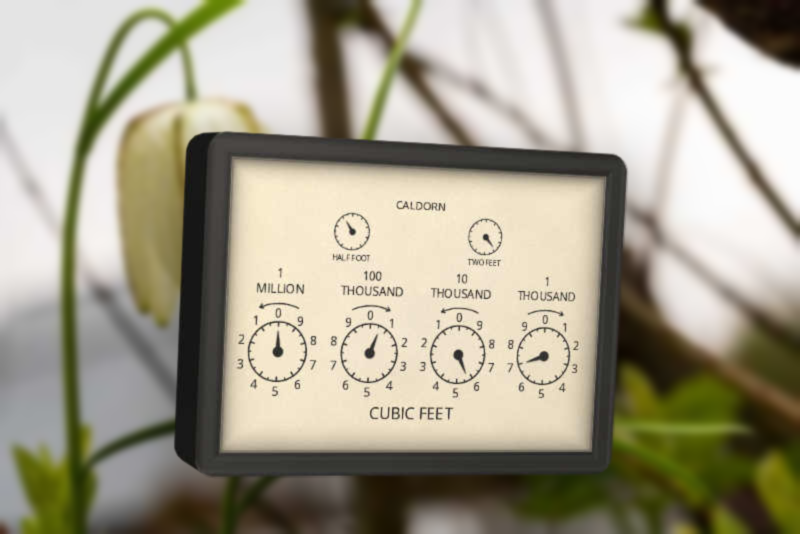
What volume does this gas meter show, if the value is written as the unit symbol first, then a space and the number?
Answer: ft³ 5700
